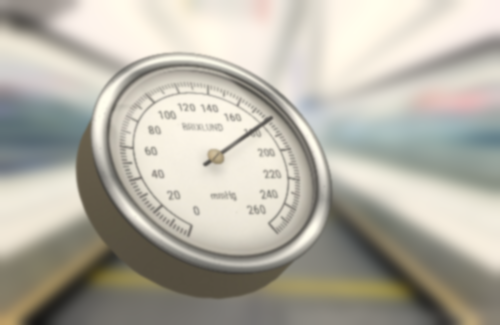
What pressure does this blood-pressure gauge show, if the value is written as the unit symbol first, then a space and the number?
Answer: mmHg 180
